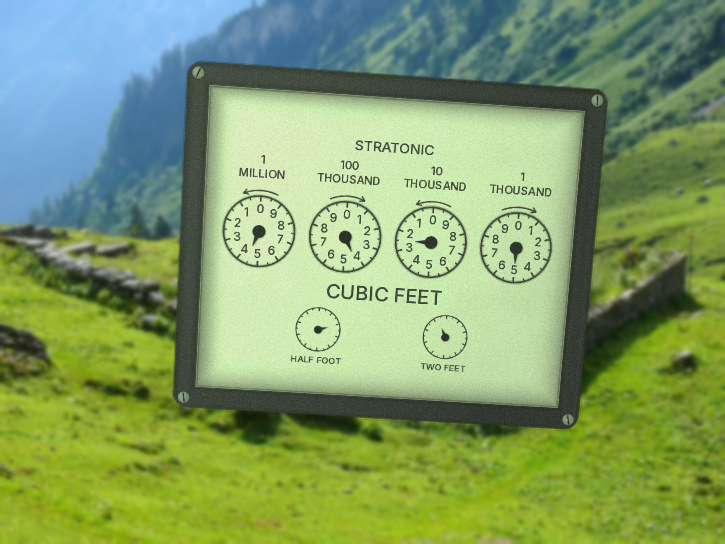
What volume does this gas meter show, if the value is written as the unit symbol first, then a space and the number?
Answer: ft³ 442500
